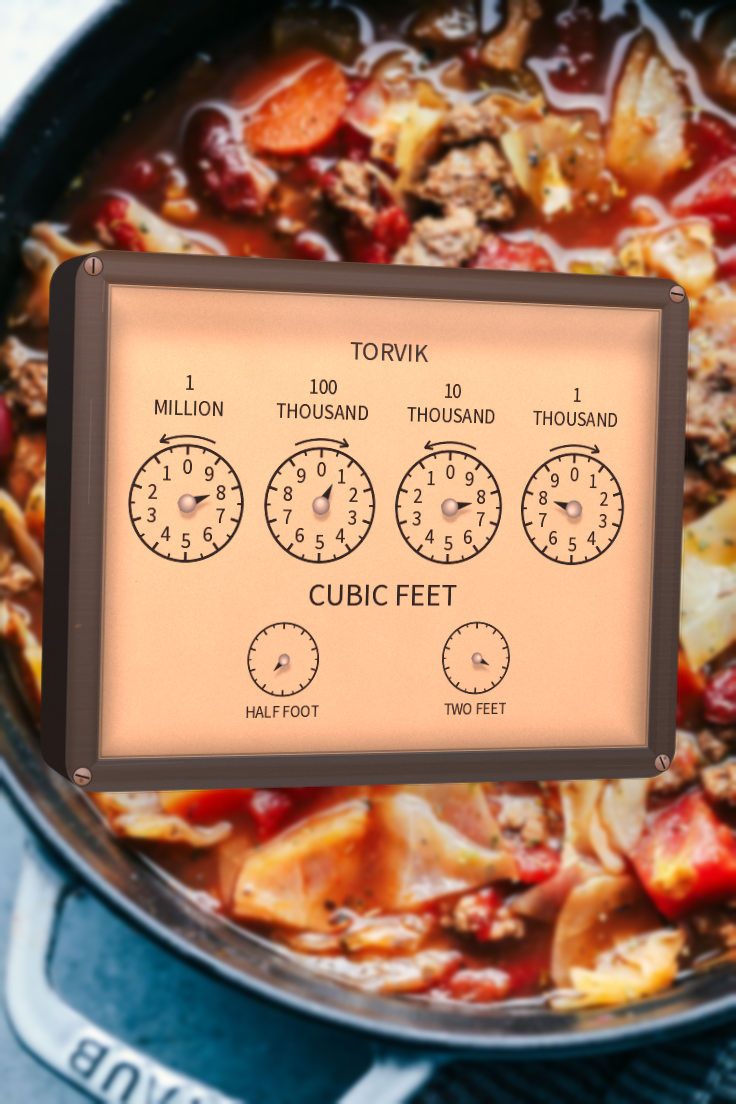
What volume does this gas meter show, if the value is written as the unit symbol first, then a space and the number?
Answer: ft³ 807800
